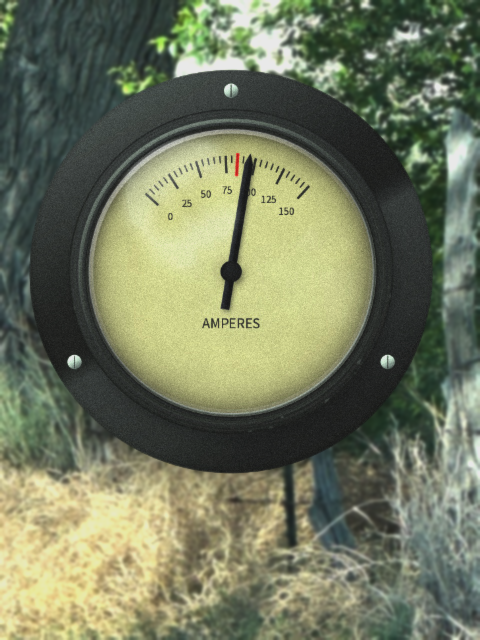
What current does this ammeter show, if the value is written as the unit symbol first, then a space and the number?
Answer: A 95
